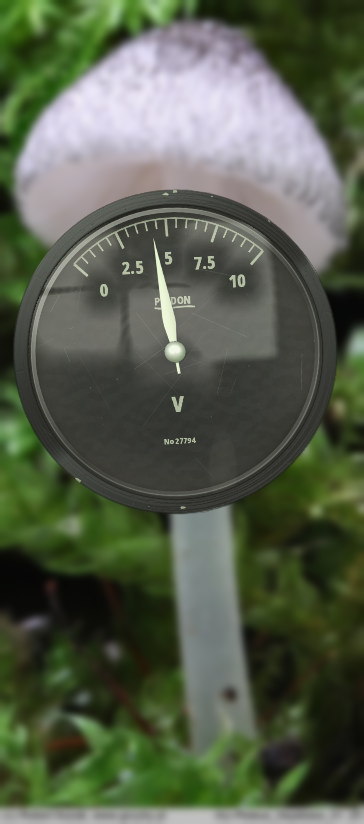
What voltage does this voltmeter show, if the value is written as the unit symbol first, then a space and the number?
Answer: V 4.25
